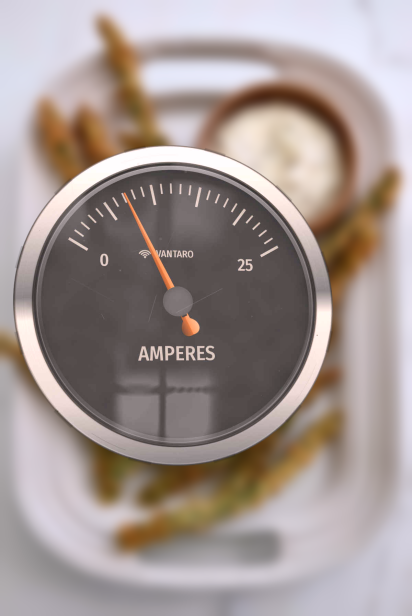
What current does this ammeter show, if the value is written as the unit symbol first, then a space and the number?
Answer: A 7
